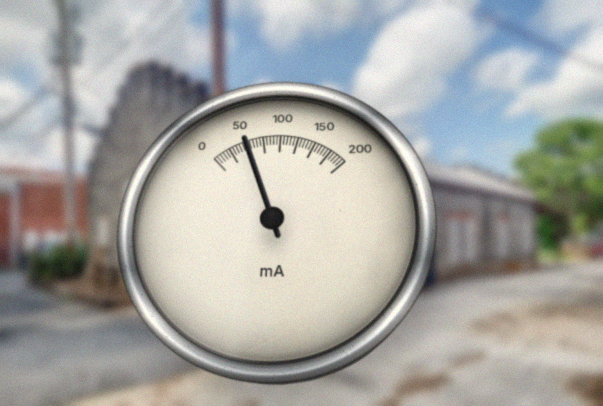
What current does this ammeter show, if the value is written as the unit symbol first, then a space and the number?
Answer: mA 50
